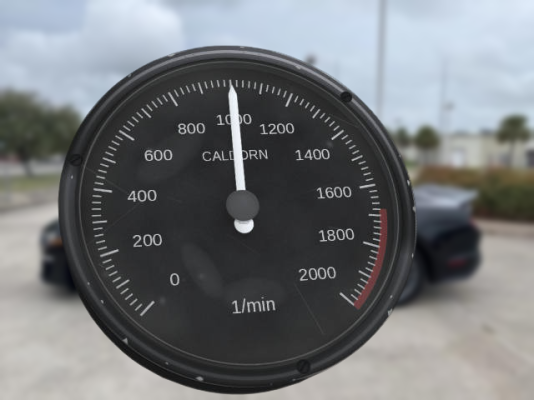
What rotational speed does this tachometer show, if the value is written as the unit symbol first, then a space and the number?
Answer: rpm 1000
